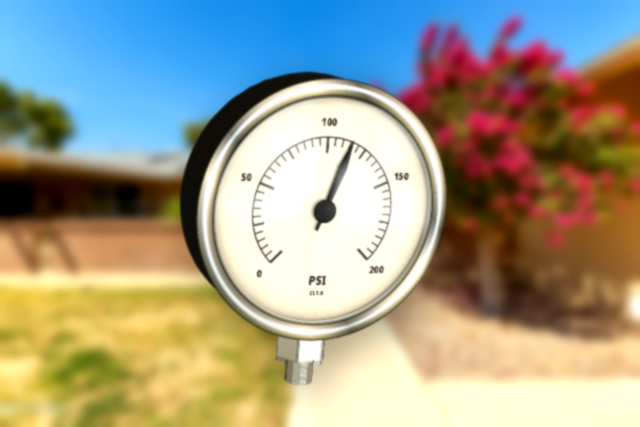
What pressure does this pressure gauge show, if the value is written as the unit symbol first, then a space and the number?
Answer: psi 115
